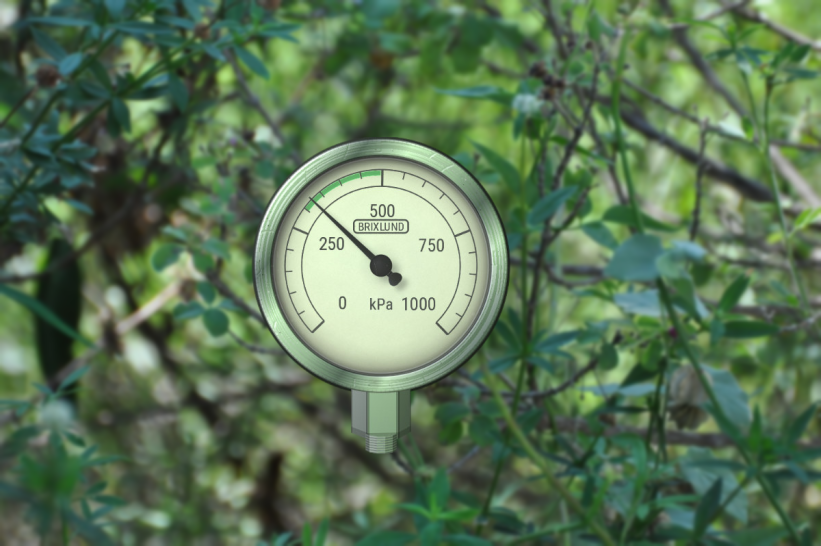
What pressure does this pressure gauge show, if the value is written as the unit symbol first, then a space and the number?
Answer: kPa 325
